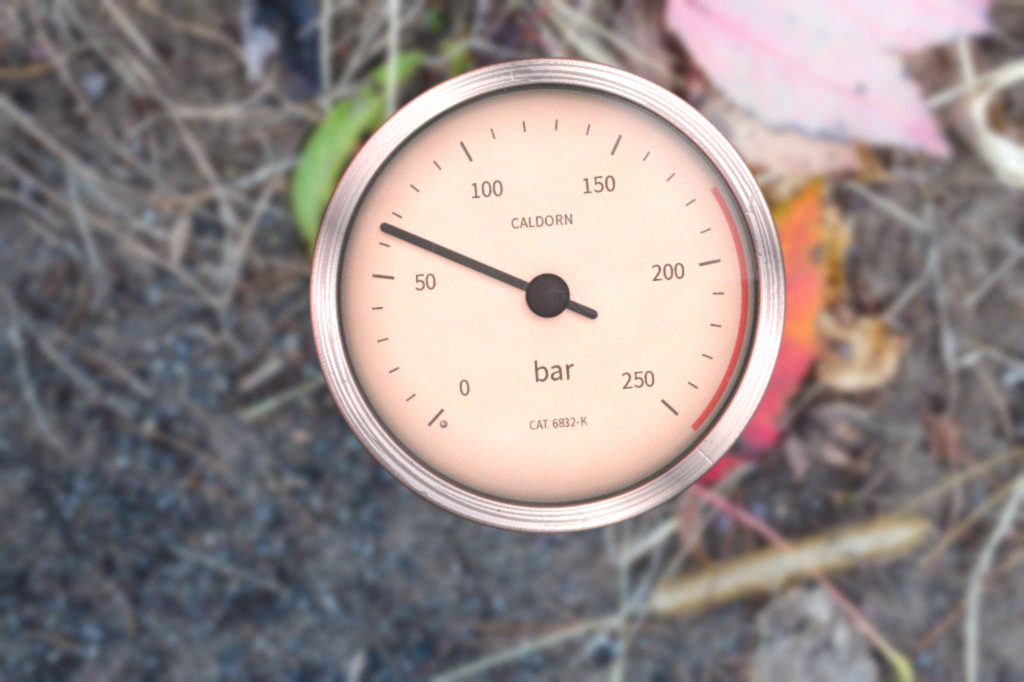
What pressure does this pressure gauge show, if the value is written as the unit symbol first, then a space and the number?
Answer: bar 65
